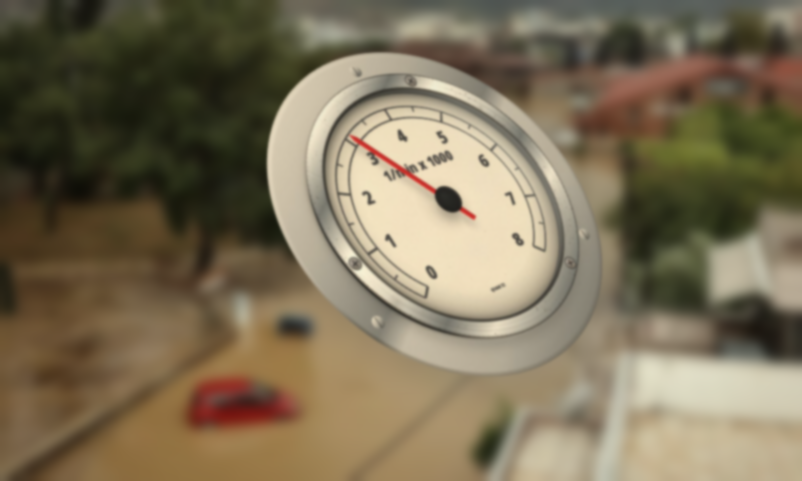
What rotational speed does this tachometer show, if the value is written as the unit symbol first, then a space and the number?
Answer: rpm 3000
